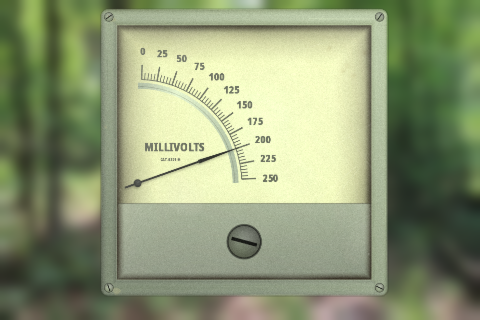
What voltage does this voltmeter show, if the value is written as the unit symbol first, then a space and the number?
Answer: mV 200
